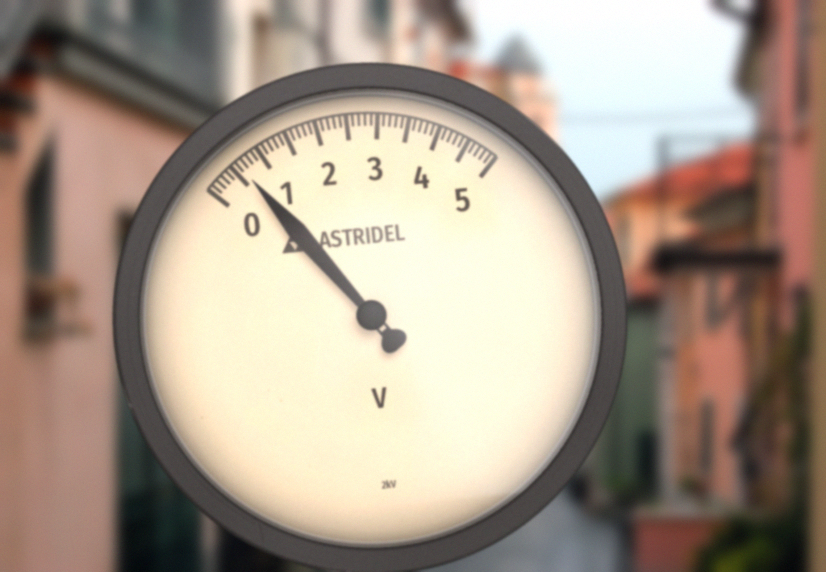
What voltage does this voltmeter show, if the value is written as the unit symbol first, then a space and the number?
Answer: V 0.6
